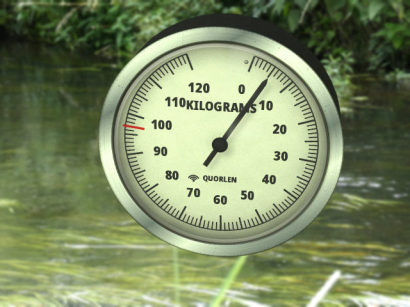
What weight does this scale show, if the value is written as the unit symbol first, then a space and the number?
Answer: kg 5
